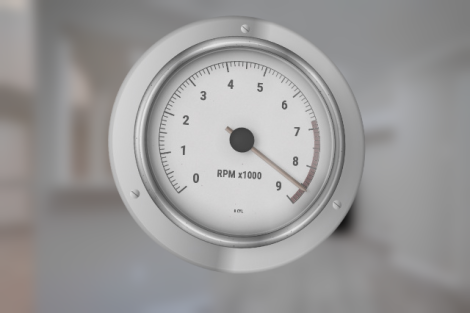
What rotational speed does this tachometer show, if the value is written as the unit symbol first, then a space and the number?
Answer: rpm 8600
